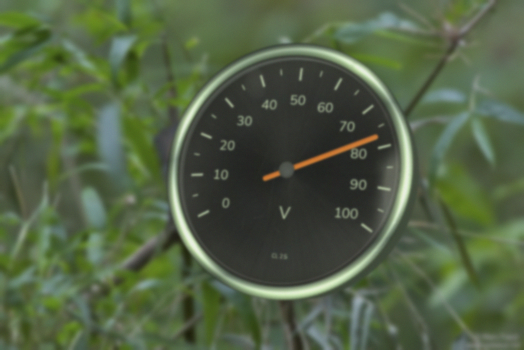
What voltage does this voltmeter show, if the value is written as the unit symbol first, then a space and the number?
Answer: V 77.5
